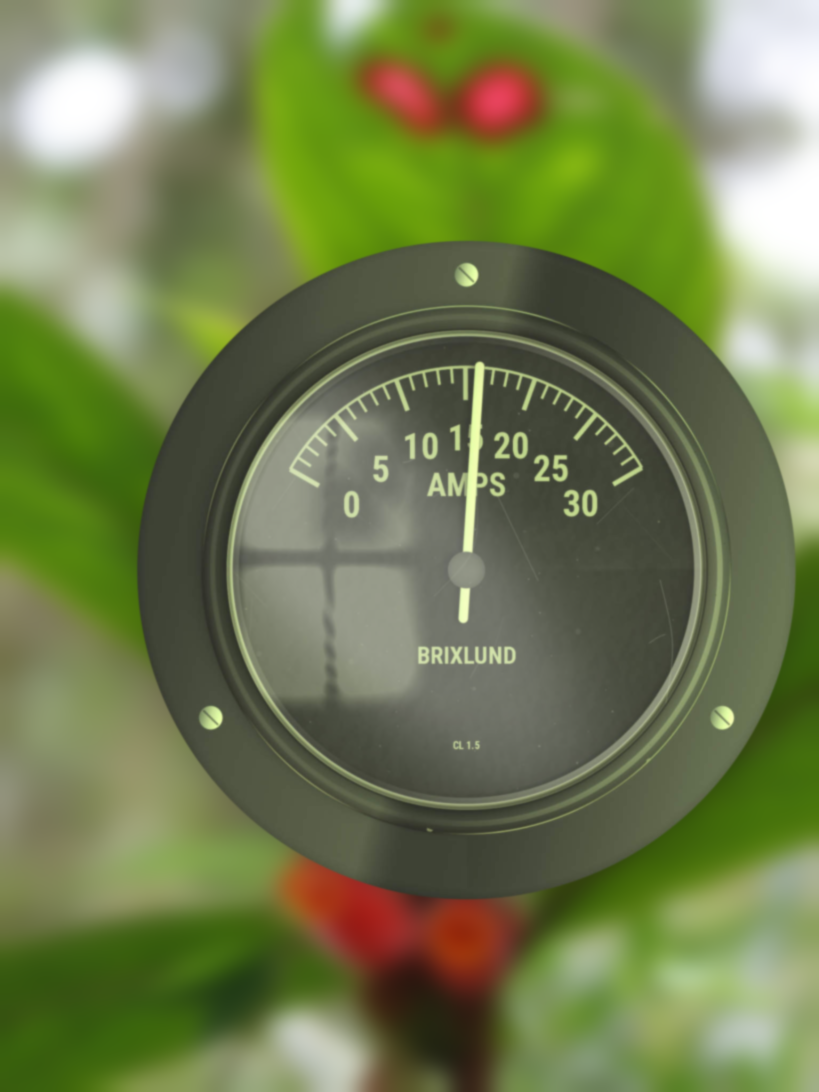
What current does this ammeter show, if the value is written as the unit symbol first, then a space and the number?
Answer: A 16
